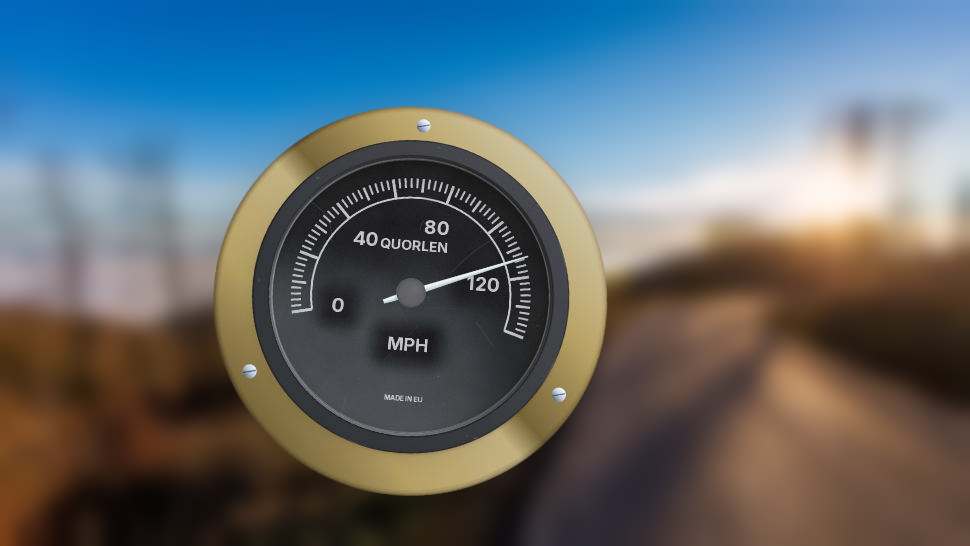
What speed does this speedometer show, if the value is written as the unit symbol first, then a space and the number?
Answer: mph 114
